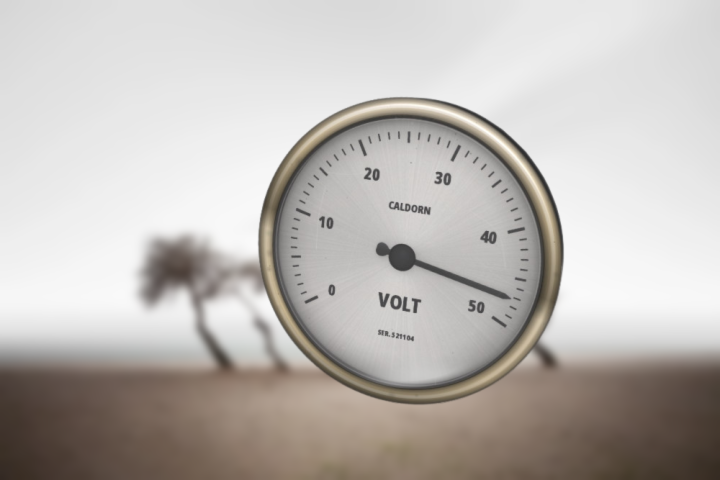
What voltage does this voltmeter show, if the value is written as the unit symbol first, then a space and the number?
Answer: V 47
